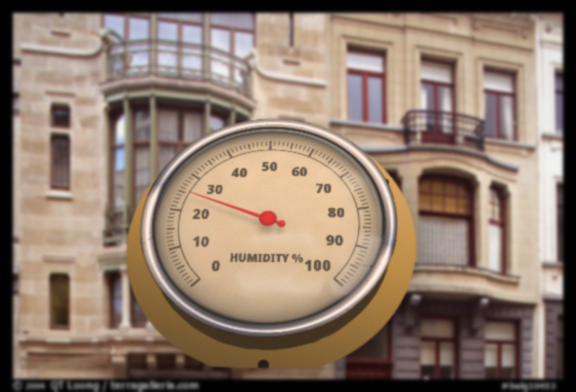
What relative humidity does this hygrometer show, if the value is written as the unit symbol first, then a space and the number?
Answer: % 25
